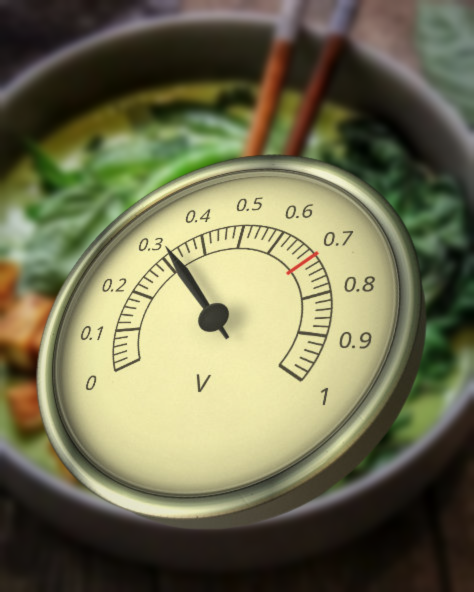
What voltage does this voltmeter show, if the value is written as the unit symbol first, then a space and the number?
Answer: V 0.32
